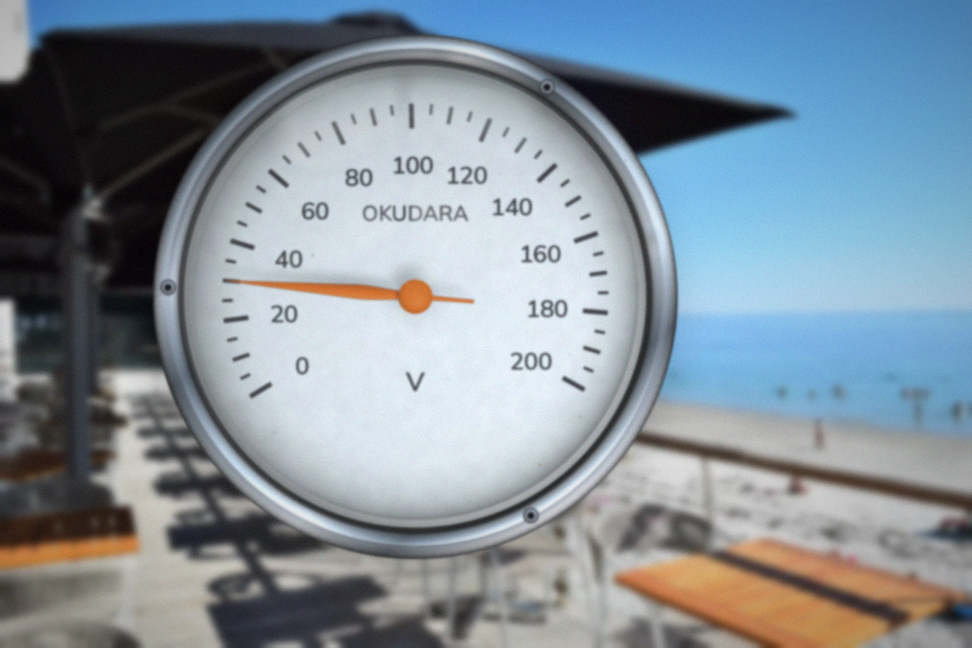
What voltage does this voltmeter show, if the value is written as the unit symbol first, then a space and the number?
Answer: V 30
